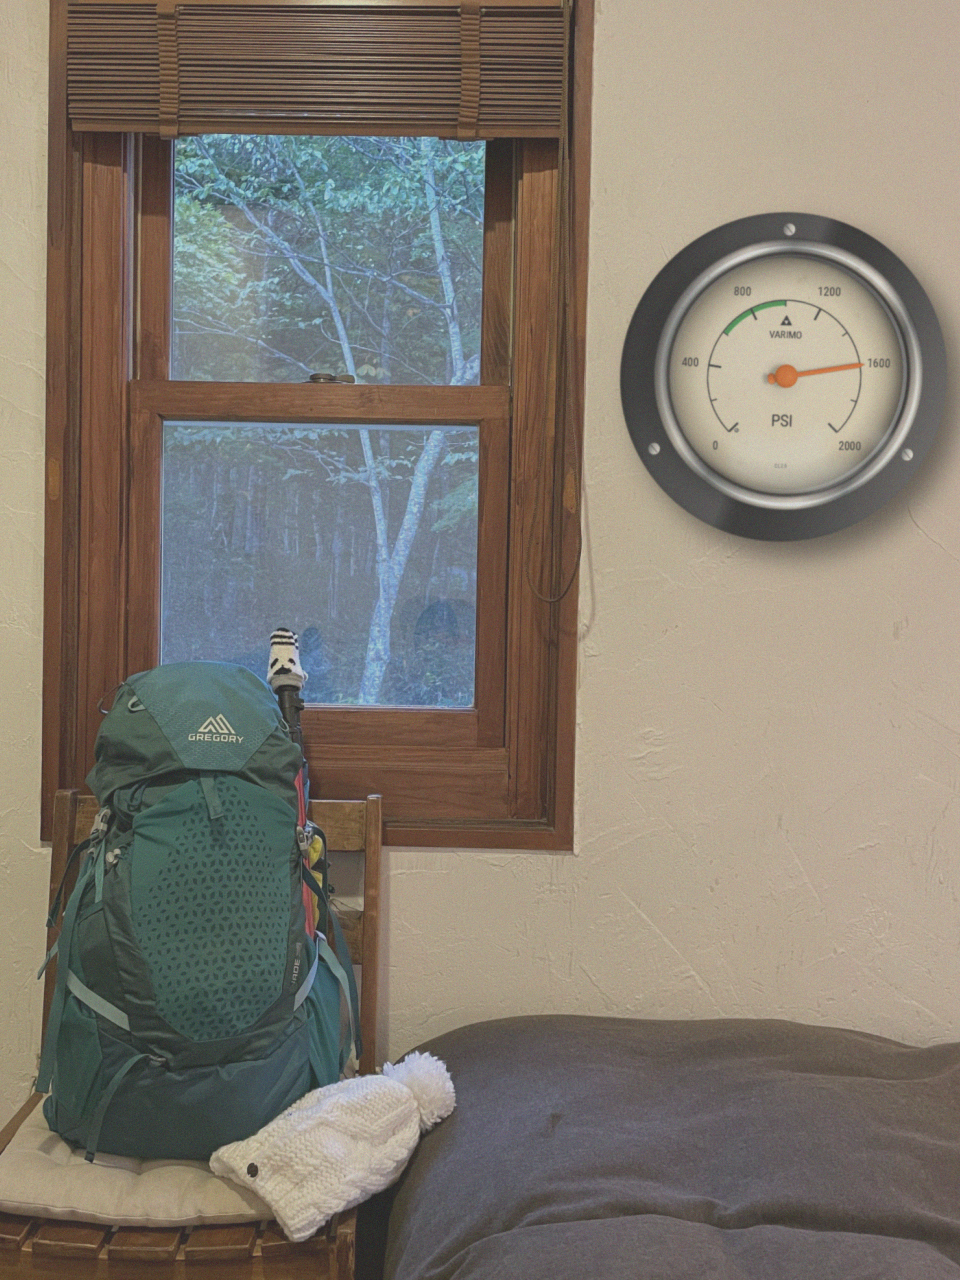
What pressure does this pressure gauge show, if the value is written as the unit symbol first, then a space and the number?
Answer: psi 1600
